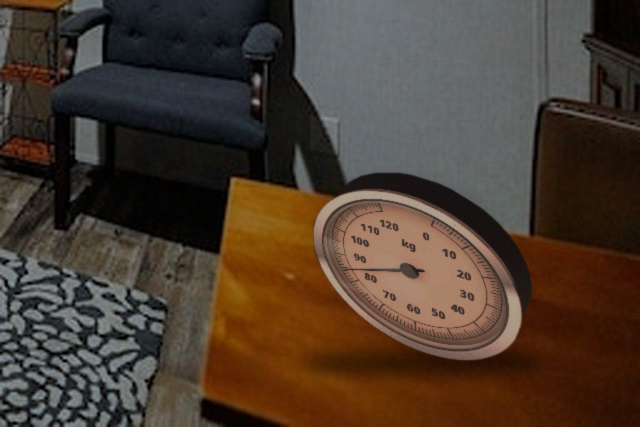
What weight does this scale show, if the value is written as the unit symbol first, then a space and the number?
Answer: kg 85
